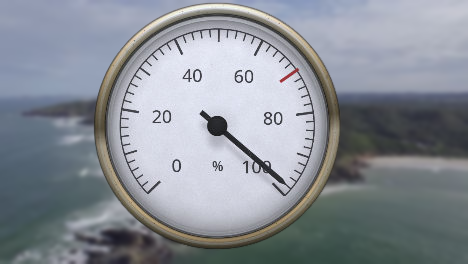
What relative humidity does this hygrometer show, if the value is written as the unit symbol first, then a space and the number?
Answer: % 98
